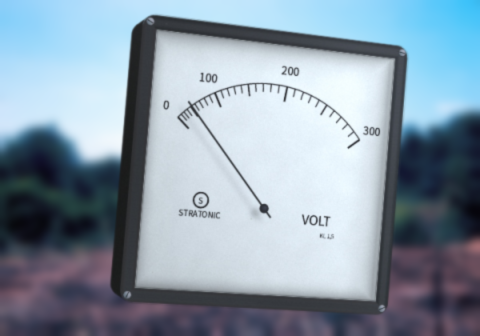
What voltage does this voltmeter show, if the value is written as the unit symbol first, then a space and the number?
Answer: V 50
